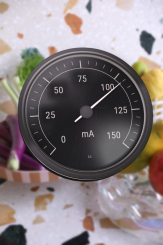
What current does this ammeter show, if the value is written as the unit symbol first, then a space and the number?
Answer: mA 105
